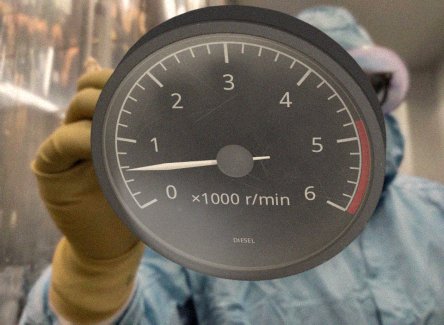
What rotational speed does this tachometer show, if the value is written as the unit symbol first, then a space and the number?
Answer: rpm 600
